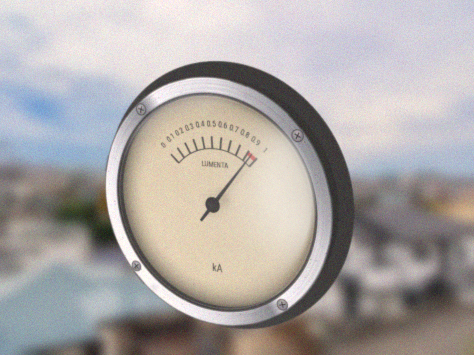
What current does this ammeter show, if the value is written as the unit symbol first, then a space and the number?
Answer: kA 0.95
